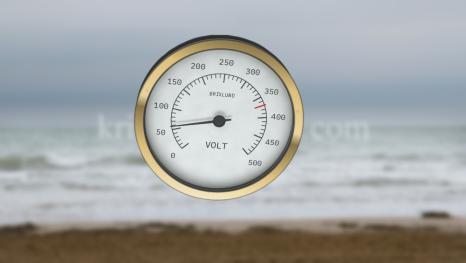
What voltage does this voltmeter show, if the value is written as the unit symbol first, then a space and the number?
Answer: V 60
